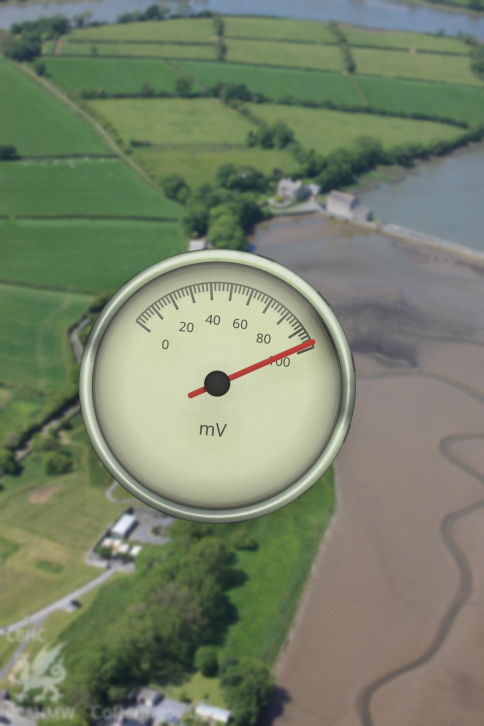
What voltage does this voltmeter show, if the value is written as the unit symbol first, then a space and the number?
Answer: mV 98
